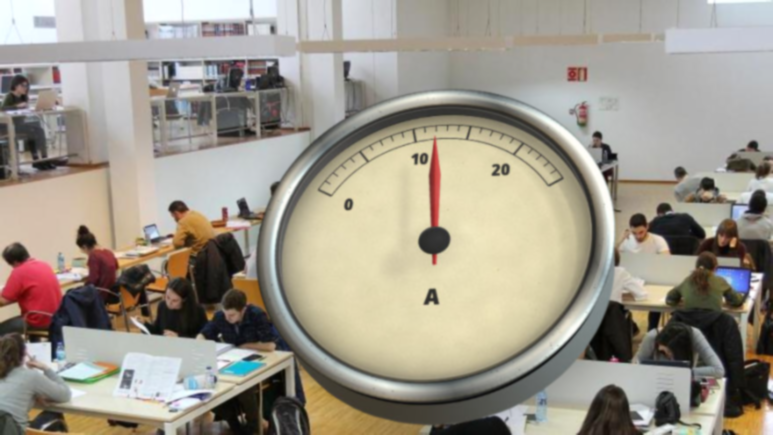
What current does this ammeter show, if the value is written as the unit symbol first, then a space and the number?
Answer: A 12
